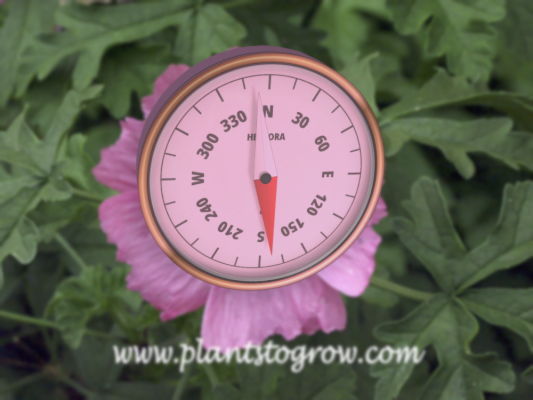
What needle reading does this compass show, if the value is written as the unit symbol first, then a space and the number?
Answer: ° 172.5
